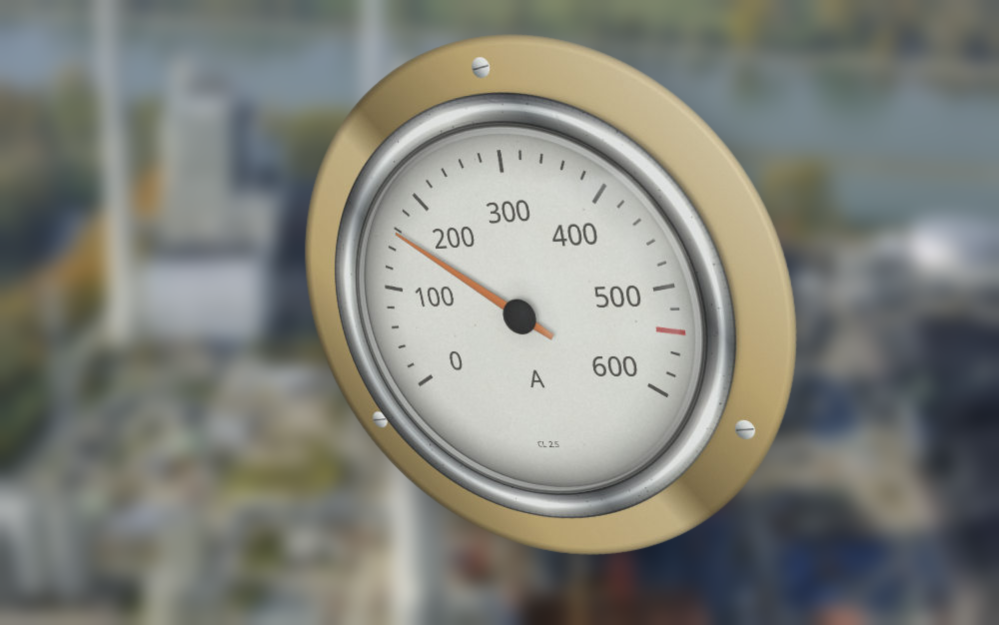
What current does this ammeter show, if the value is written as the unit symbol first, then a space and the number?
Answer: A 160
